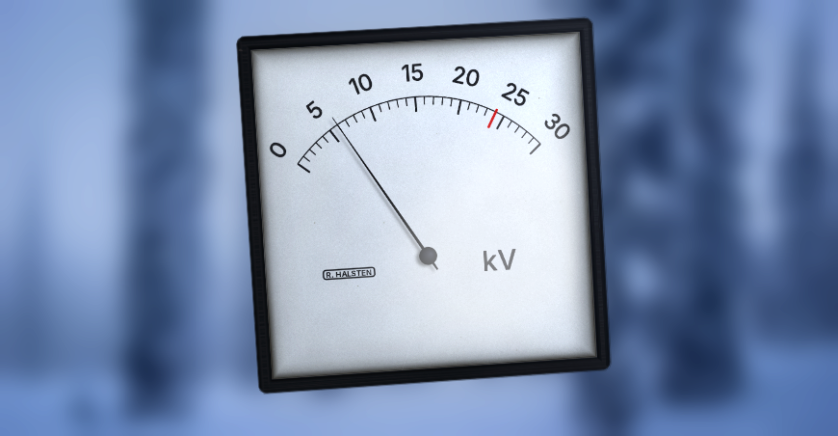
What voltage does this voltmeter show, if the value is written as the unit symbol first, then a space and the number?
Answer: kV 6
